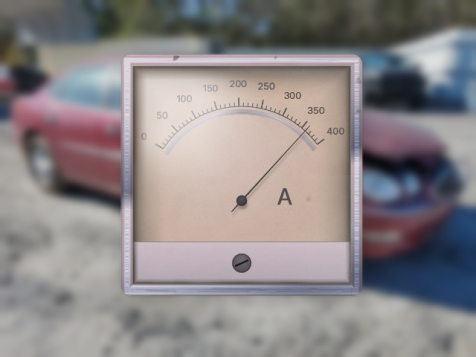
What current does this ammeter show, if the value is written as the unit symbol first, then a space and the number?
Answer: A 360
